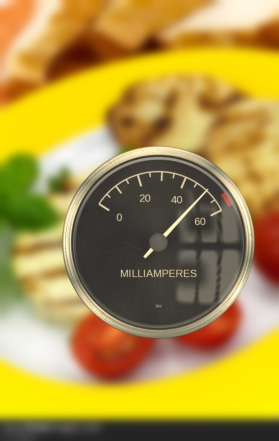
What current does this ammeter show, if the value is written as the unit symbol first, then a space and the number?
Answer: mA 50
